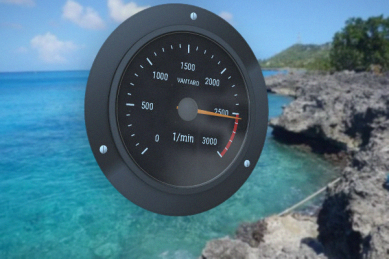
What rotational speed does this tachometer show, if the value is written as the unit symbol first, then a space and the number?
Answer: rpm 2550
